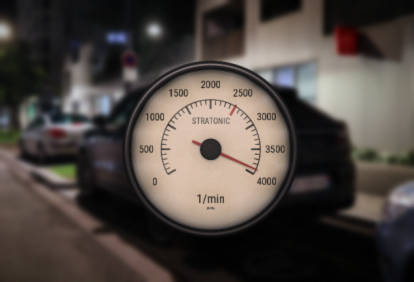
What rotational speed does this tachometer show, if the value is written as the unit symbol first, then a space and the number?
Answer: rpm 3900
